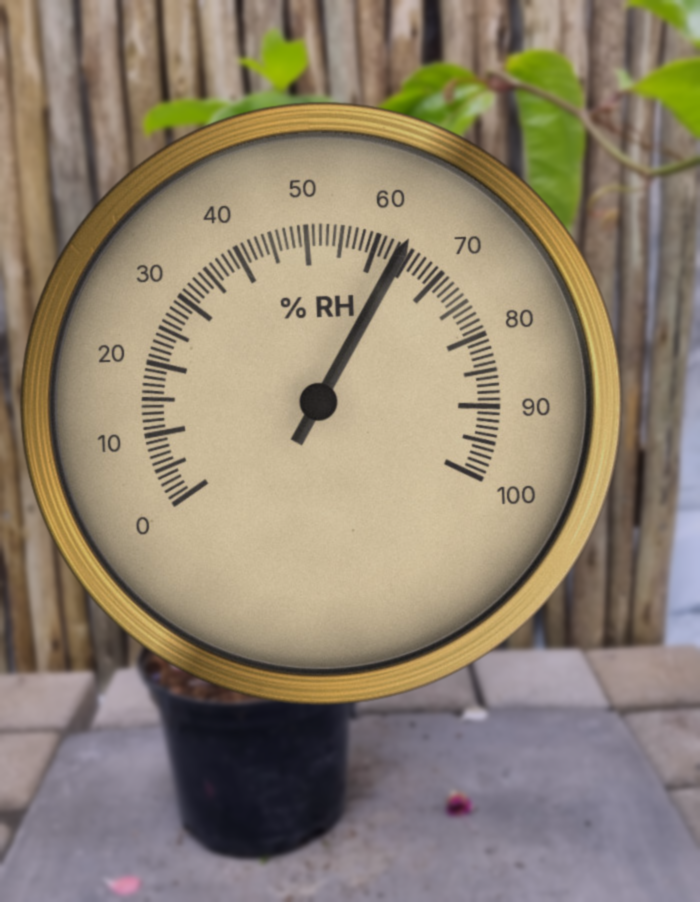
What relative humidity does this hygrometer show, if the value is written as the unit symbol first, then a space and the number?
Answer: % 64
